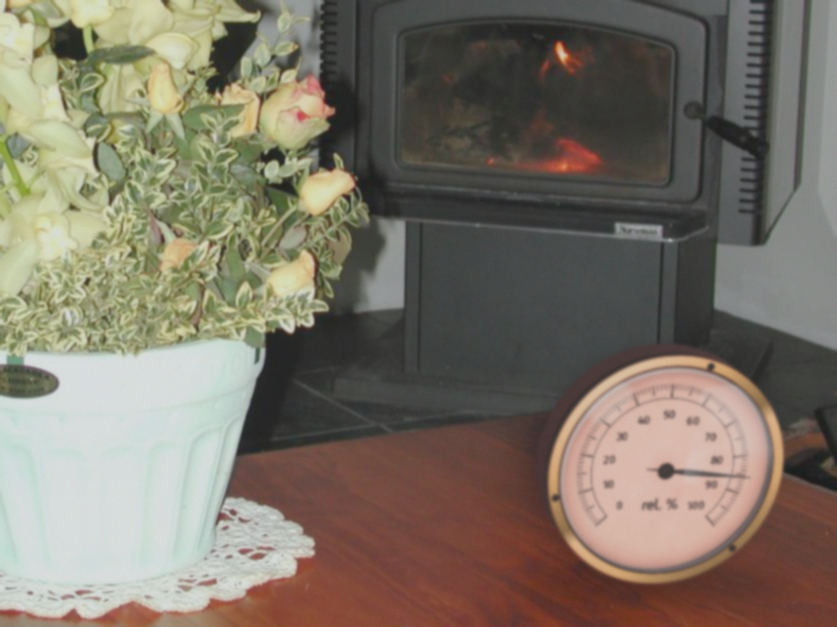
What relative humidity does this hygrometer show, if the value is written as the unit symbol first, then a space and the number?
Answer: % 85
